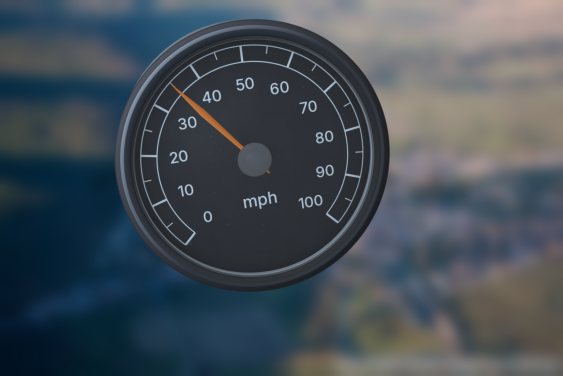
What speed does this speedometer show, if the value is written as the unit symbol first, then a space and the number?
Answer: mph 35
